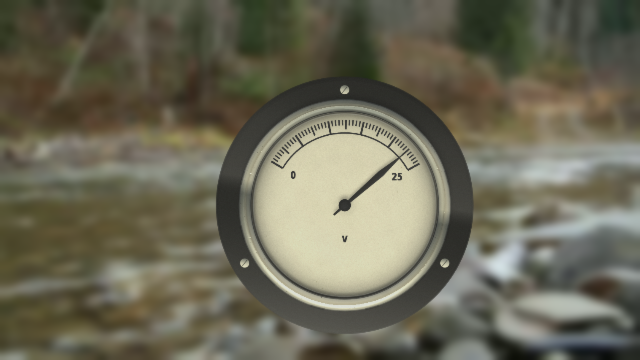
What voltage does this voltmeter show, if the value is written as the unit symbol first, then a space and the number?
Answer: V 22.5
